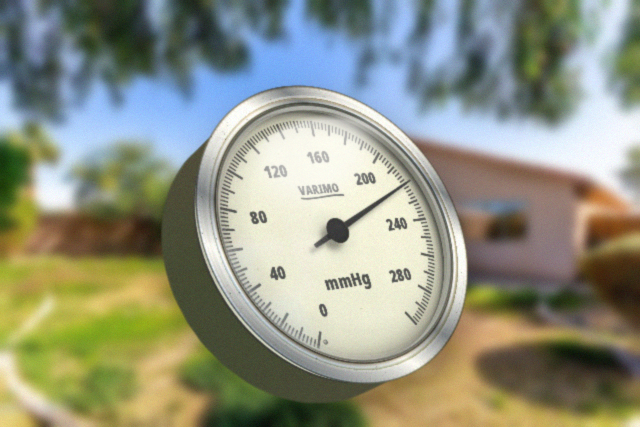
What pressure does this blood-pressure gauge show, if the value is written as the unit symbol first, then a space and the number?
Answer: mmHg 220
